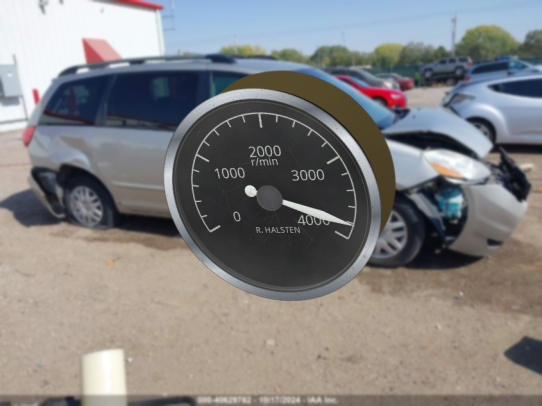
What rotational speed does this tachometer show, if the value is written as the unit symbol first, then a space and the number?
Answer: rpm 3800
